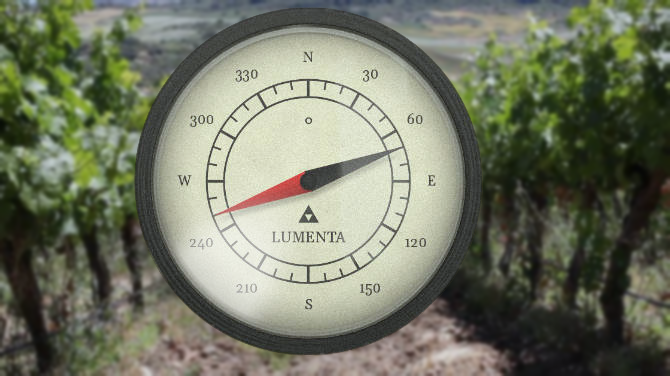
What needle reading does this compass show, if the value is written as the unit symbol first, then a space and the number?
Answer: ° 250
